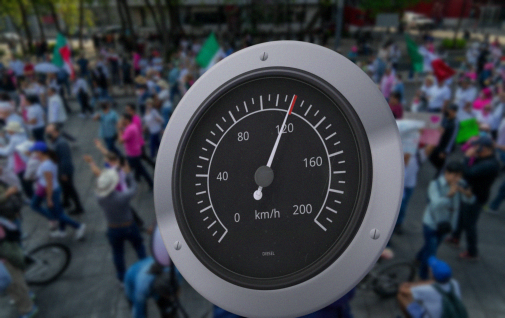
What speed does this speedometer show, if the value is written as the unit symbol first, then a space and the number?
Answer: km/h 120
